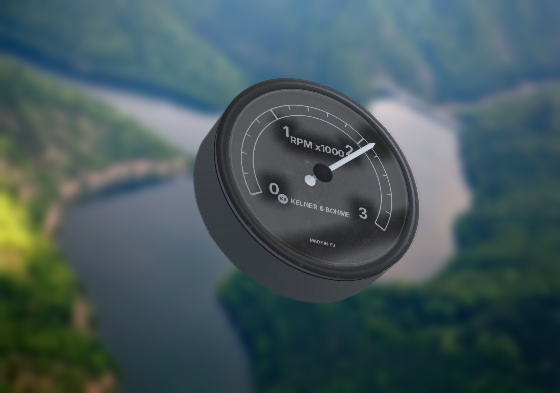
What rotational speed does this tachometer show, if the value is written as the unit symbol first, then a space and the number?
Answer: rpm 2100
